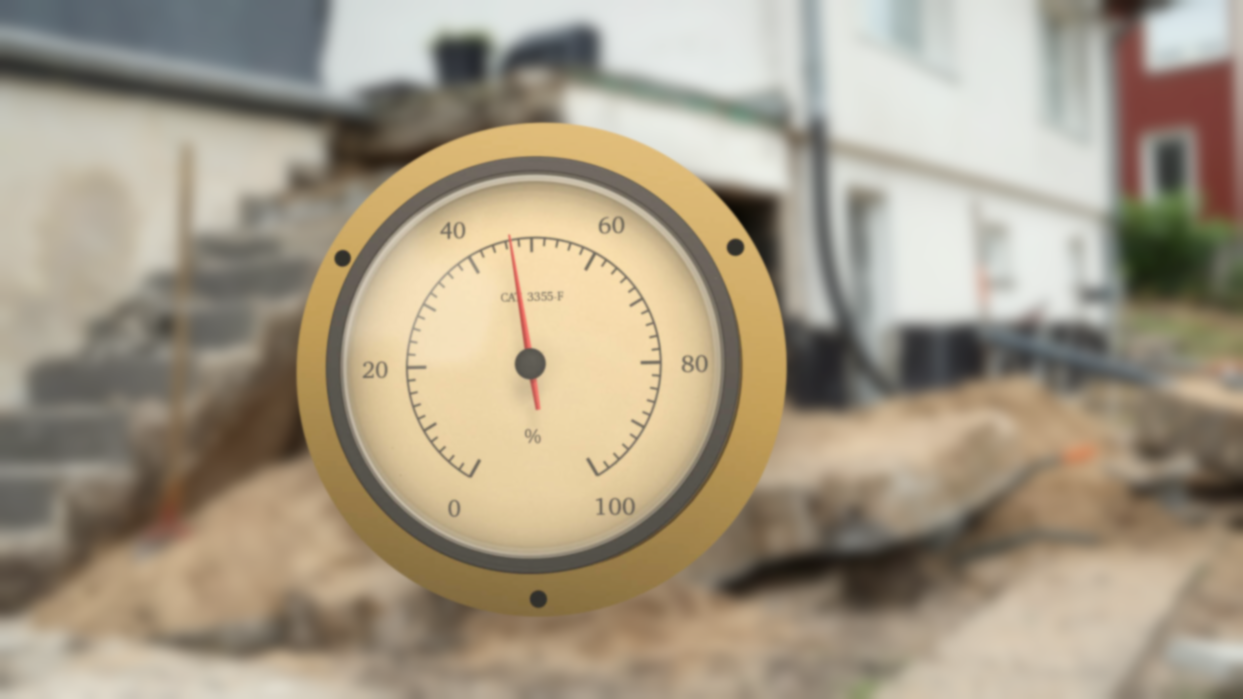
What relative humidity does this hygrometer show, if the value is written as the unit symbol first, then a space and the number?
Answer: % 47
